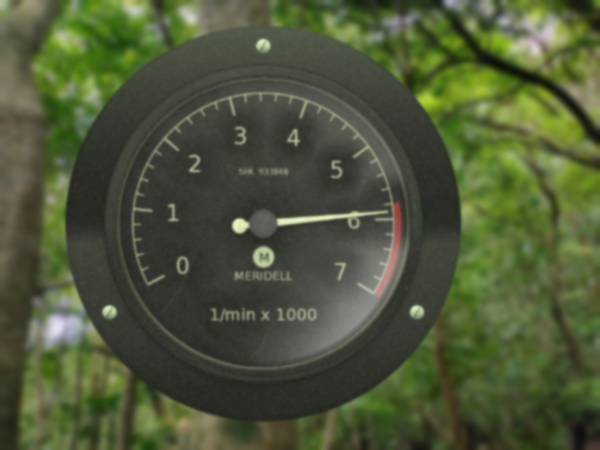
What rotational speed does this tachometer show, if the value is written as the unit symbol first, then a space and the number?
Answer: rpm 5900
